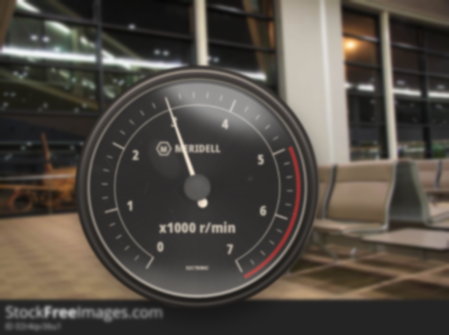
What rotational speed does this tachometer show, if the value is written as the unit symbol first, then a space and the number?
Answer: rpm 3000
